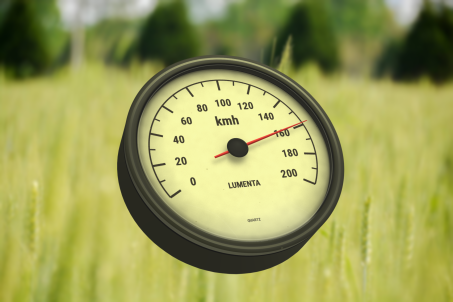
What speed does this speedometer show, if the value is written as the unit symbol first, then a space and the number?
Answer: km/h 160
